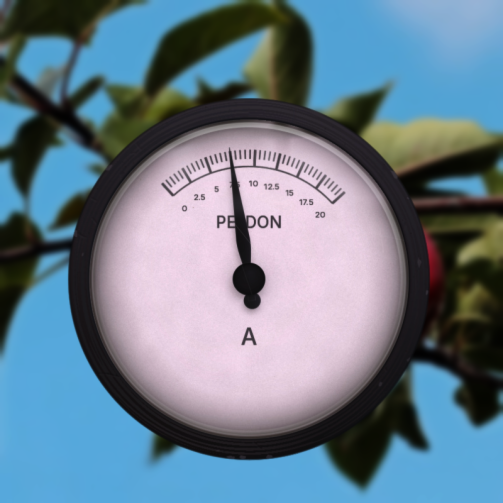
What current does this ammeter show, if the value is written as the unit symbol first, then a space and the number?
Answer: A 7.5
